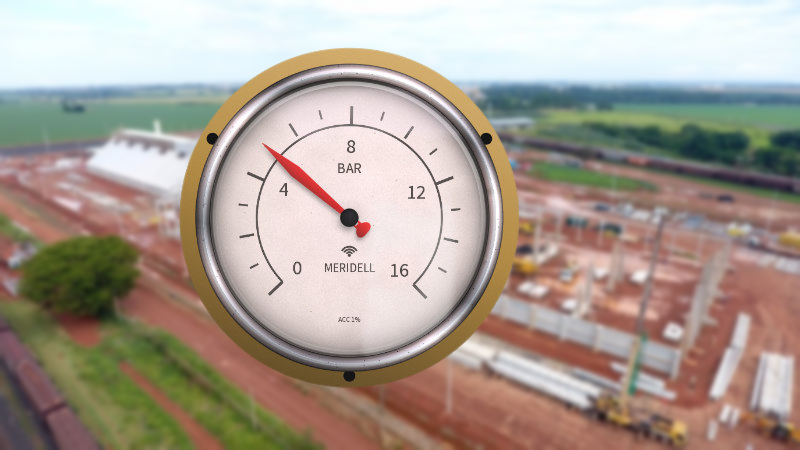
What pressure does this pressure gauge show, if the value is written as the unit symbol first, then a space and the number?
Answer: bar 5
